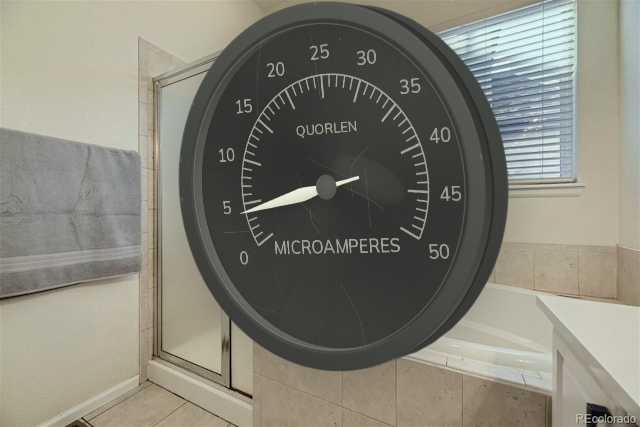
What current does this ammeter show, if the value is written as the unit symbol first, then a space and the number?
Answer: µA 4
